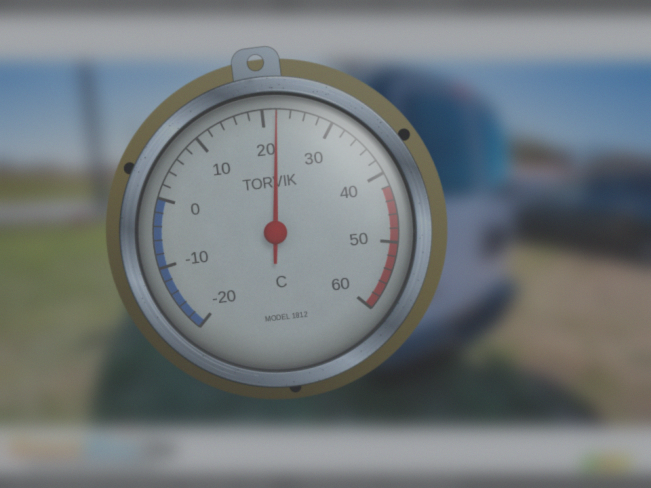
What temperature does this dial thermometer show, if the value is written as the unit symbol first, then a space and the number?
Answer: °C 22
